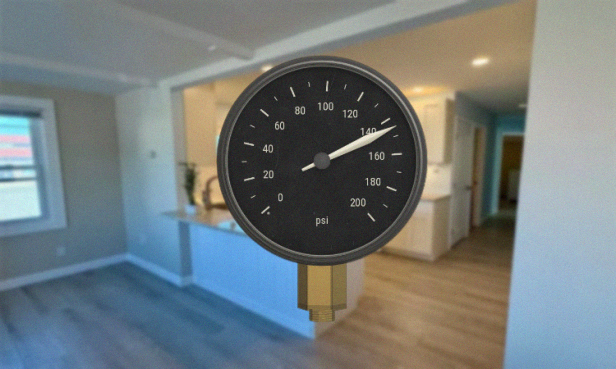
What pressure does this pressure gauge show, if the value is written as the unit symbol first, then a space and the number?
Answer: psi 145
